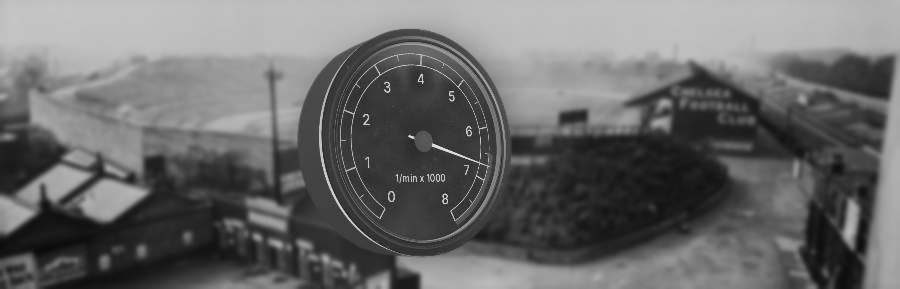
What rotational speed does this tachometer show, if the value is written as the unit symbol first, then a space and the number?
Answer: rpm 6750
